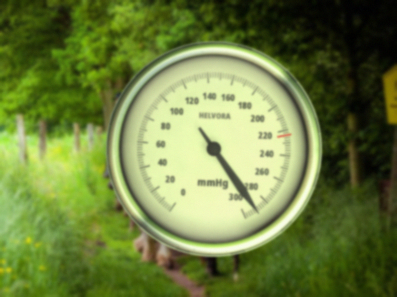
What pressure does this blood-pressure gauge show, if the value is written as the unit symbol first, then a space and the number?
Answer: mmHg 290
